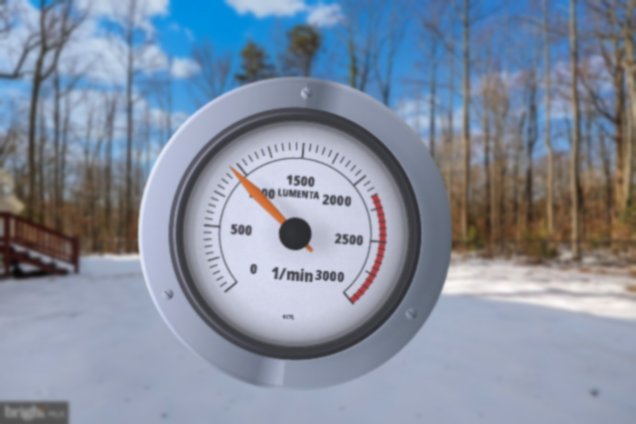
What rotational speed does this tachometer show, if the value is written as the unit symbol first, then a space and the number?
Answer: rpm 950
